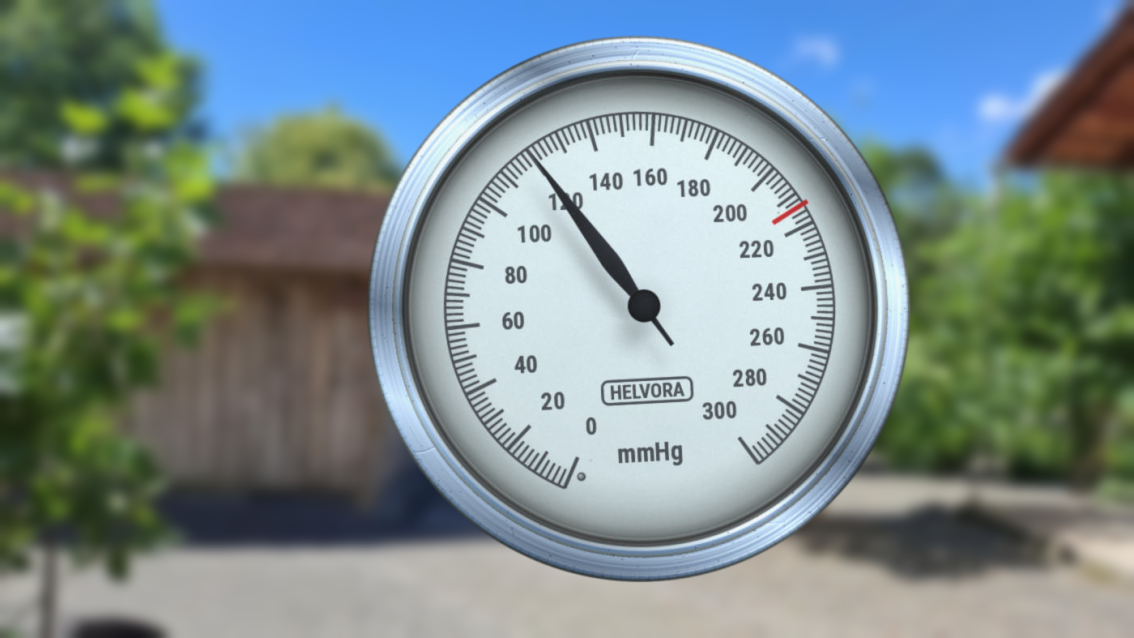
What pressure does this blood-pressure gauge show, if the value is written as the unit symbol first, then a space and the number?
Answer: mmHg 120
